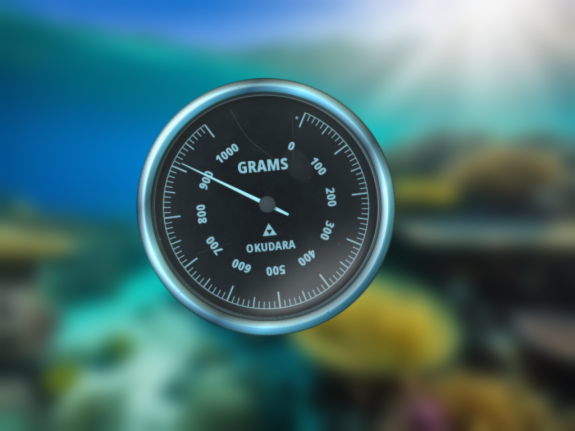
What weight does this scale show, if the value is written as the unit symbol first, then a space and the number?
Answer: g 910
